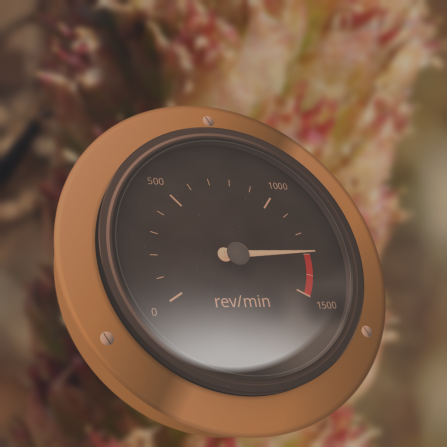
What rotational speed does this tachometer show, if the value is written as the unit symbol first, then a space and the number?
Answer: rpm 1300
